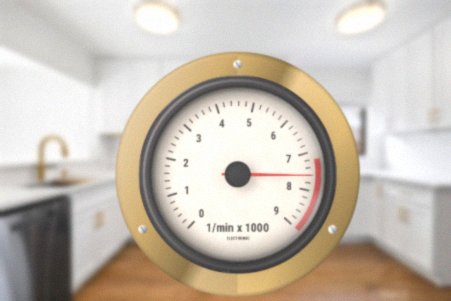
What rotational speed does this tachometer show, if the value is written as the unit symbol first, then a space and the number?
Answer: rpm 7600
